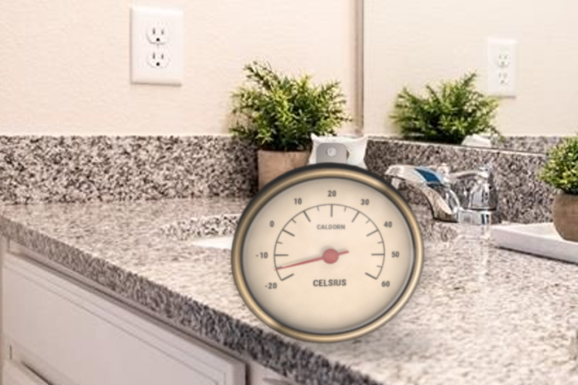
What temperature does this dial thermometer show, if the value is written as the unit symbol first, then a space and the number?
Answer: °C -15
